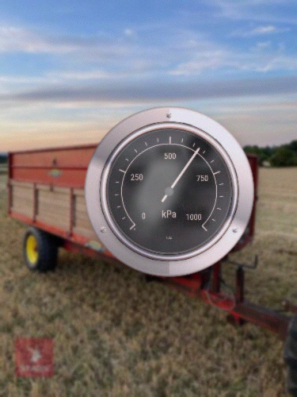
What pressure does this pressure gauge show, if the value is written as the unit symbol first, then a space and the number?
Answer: kPa 625
